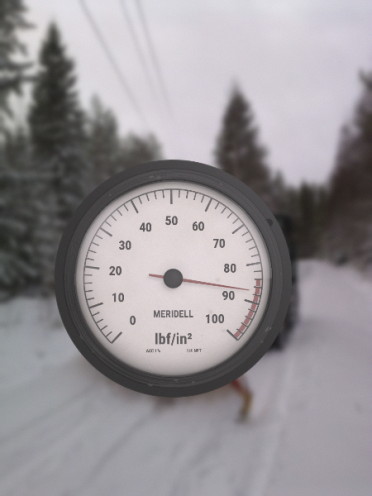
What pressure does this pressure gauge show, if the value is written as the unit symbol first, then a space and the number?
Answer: psi 87
